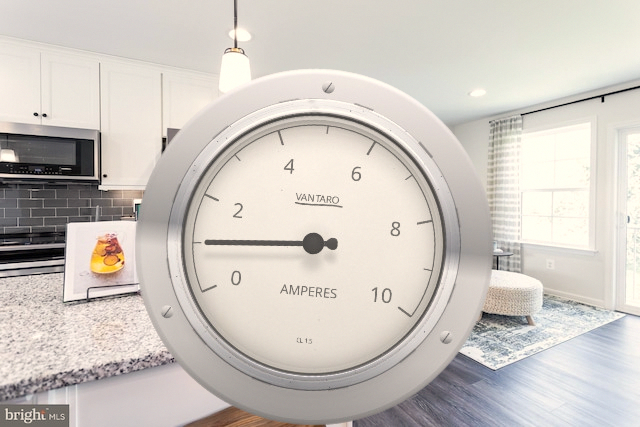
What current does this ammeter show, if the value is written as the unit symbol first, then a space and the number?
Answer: A 1
